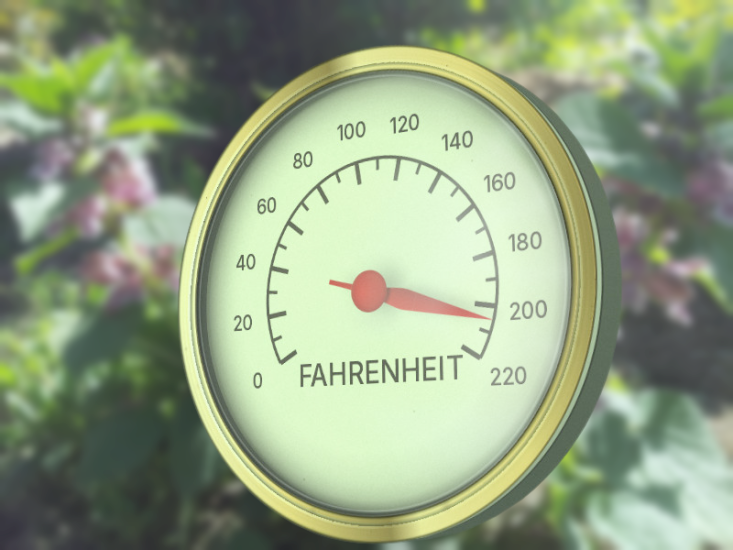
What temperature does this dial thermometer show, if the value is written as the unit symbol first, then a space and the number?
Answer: °F 205
